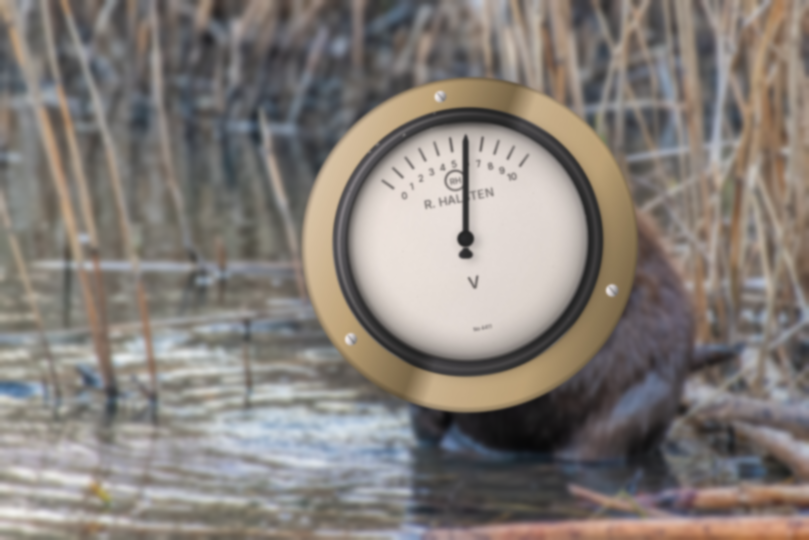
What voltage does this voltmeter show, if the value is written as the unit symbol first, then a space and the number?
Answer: V 6
